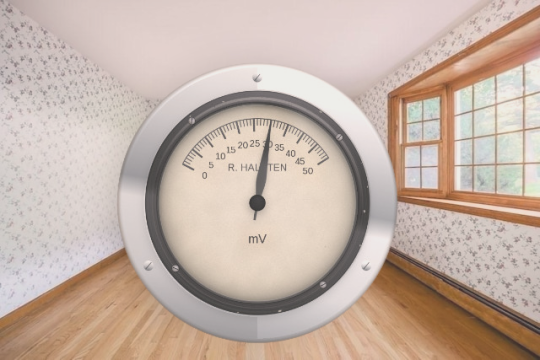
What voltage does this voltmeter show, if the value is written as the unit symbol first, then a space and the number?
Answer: mV 30
